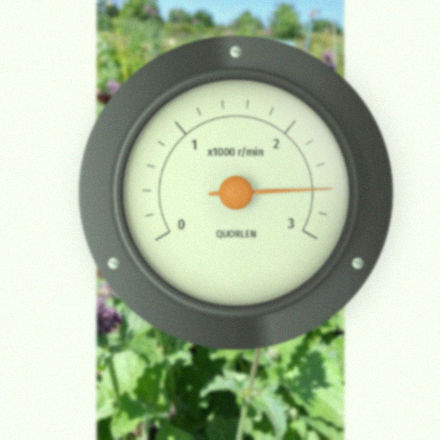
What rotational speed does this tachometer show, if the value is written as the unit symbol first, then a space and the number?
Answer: rpm 2600
